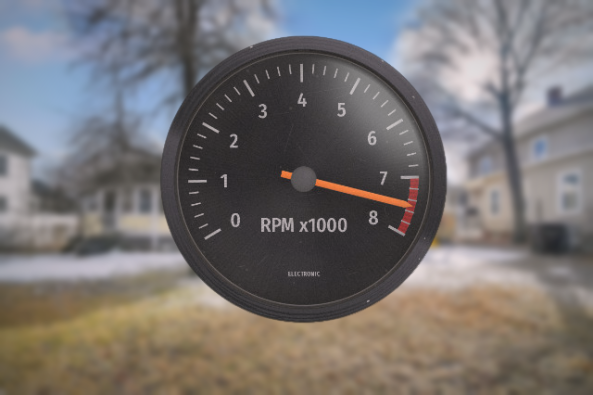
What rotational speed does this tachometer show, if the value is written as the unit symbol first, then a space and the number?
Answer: rpm 7500
